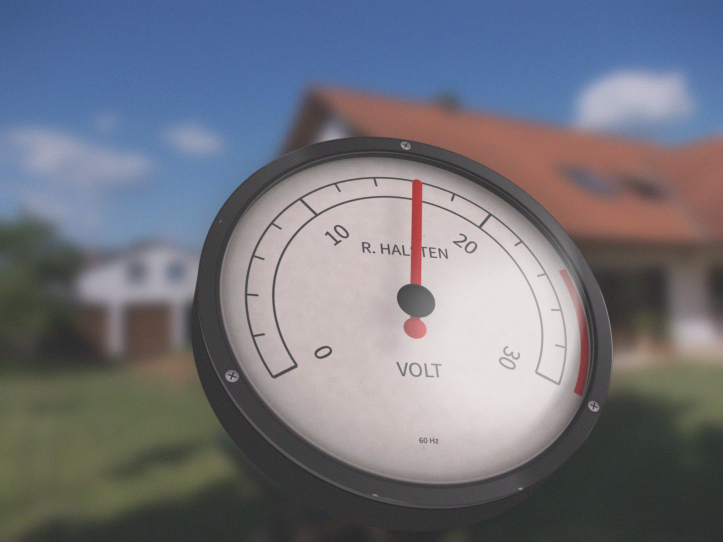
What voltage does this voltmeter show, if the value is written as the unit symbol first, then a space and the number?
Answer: V 16
